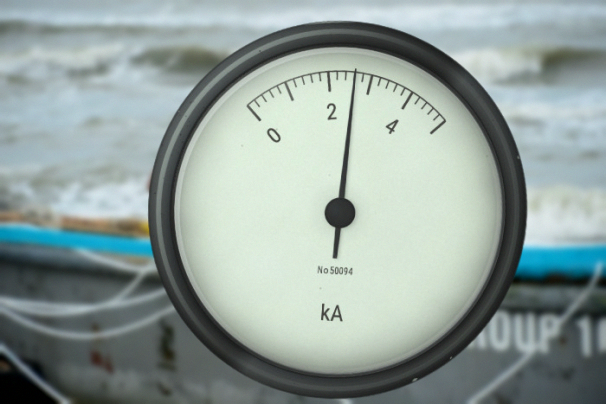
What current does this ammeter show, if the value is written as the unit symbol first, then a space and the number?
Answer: kA 2.6
